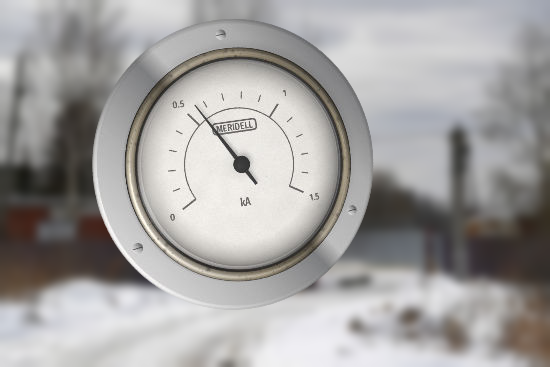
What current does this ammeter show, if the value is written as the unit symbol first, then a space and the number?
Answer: kA 0.55
